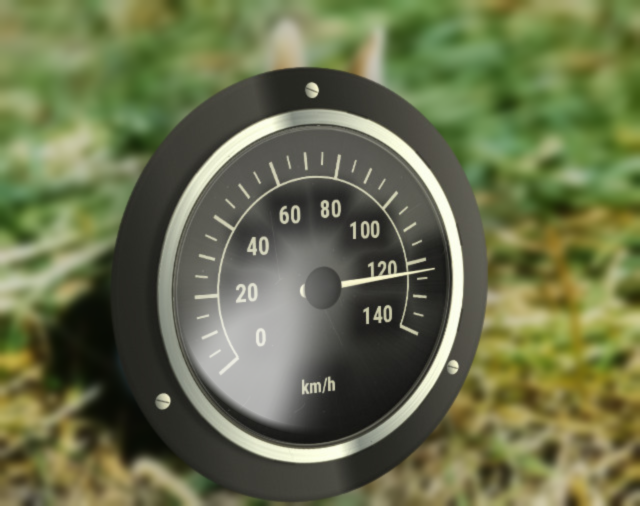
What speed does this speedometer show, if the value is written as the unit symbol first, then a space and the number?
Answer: km/h 122.5
